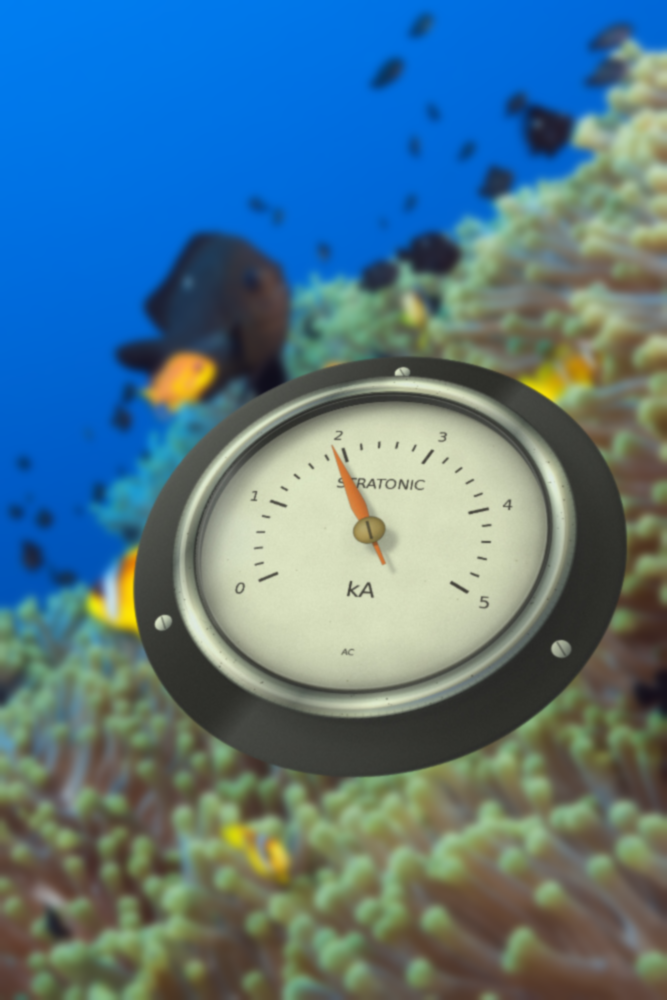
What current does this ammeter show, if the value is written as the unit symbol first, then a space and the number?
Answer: kA 1.9
